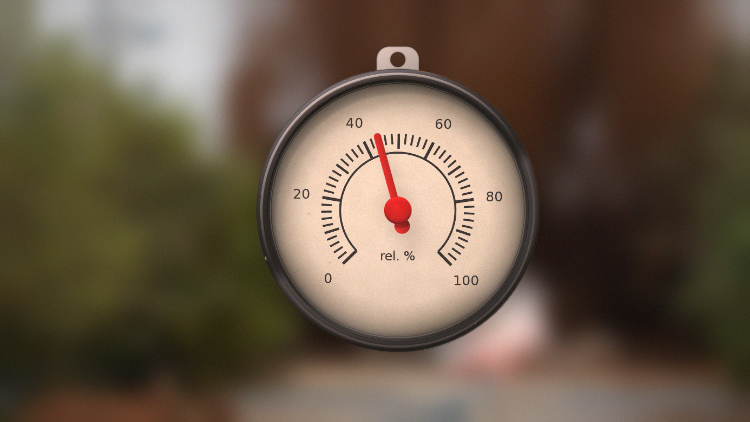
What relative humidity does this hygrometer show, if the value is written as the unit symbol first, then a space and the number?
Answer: % 44
